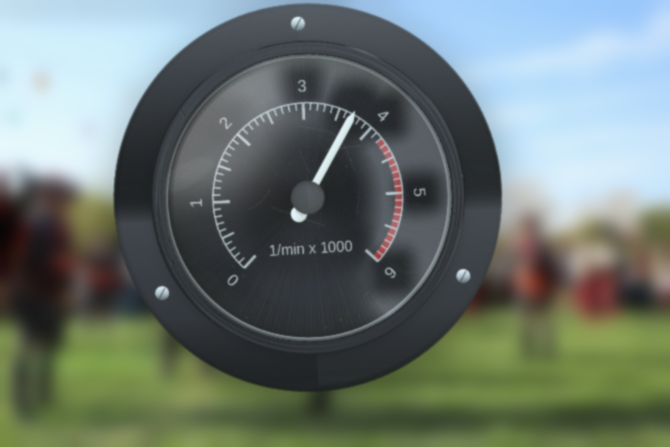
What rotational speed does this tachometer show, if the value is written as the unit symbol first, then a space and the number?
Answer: rpm 3700
